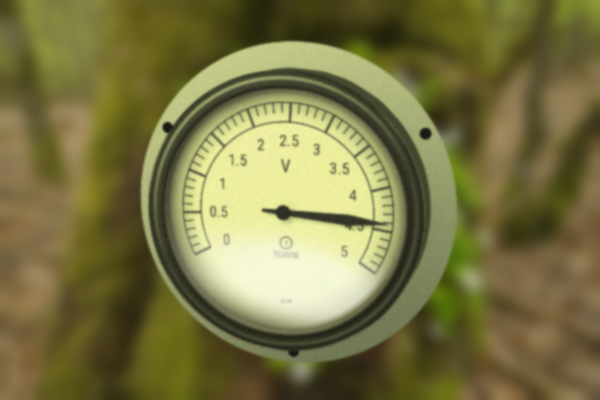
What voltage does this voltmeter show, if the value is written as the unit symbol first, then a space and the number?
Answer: V 4.4
